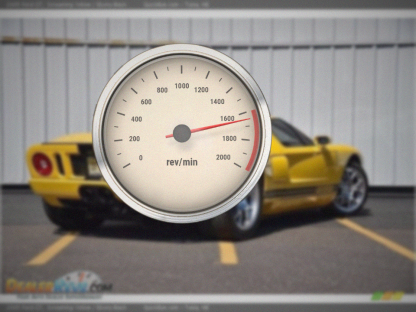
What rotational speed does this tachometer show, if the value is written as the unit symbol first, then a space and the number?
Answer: rpm 1650
